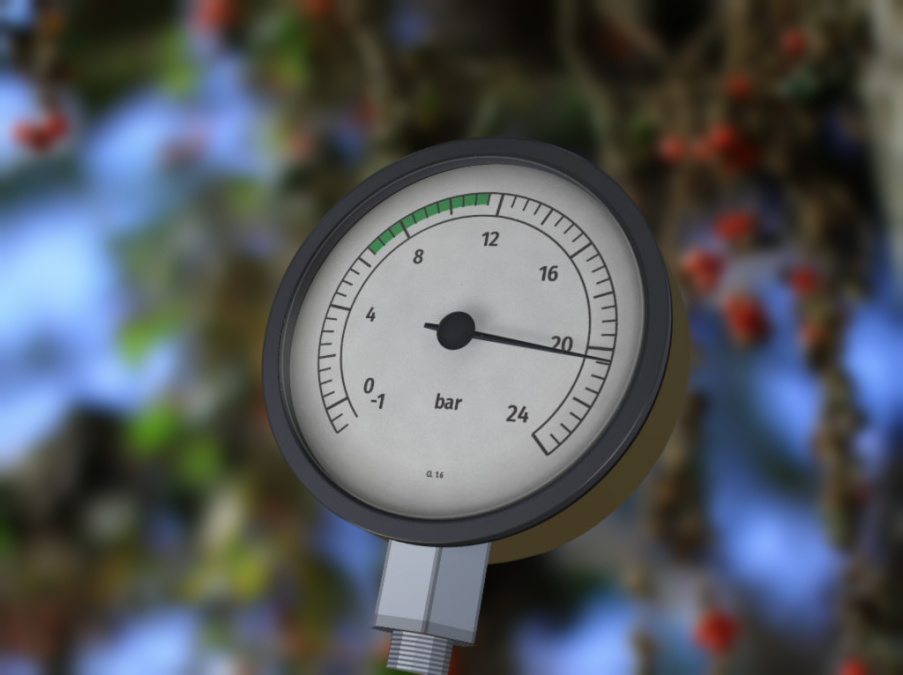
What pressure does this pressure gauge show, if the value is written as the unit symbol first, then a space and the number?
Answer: bar 20.5
